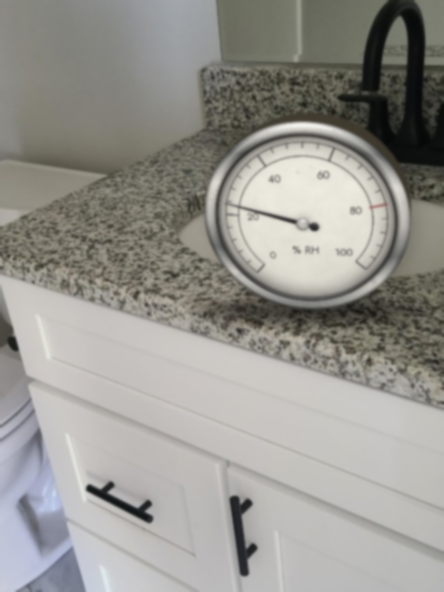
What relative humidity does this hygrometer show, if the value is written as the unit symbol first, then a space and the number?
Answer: % 24
